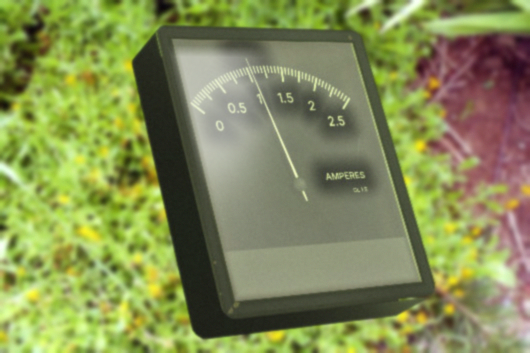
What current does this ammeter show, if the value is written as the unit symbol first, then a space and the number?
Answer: A 1
